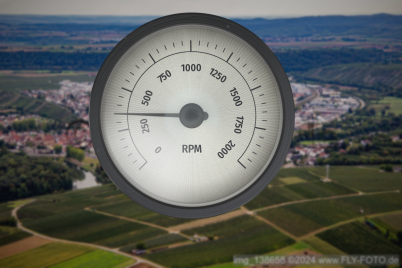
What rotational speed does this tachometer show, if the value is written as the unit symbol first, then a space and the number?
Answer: rpm 350
